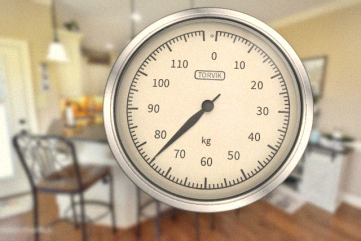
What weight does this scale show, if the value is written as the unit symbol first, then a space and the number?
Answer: kg 75
